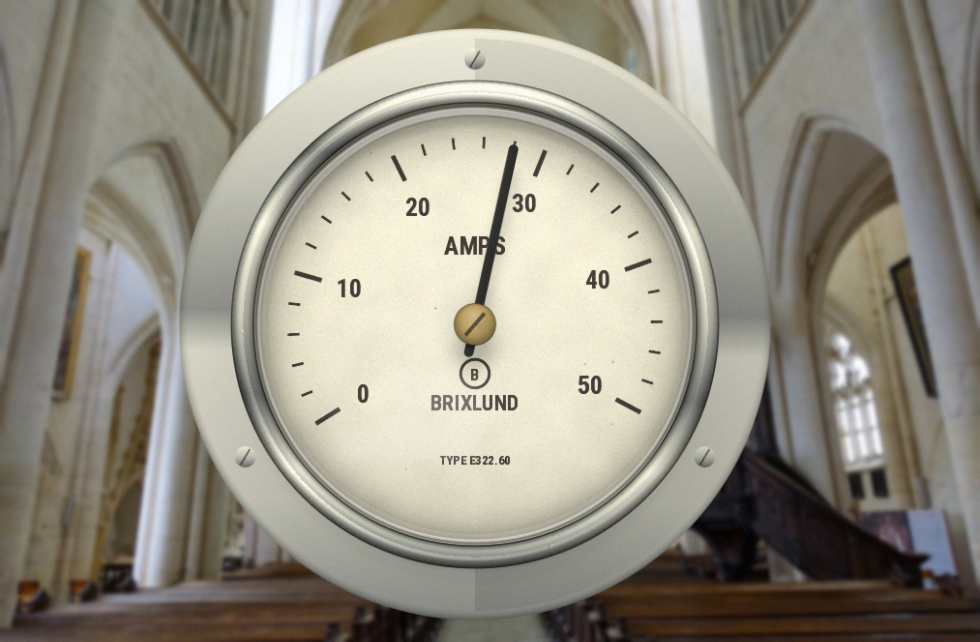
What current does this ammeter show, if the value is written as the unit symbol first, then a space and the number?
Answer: A 28
